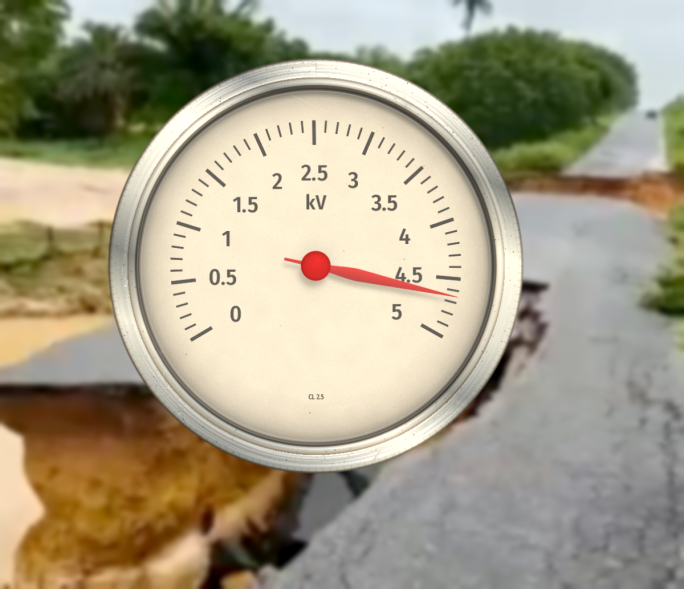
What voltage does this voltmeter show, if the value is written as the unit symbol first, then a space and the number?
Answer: kV 4.65
